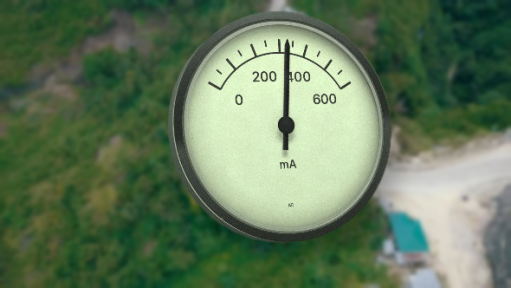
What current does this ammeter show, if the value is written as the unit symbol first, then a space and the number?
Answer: mA 325
